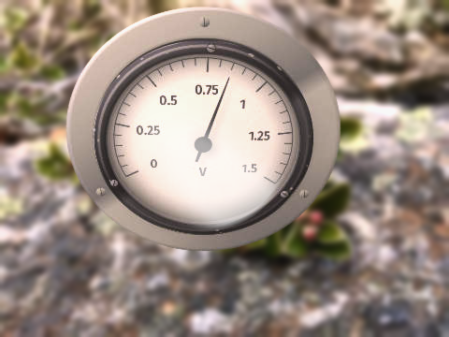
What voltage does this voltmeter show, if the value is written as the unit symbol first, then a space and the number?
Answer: V 0.85
